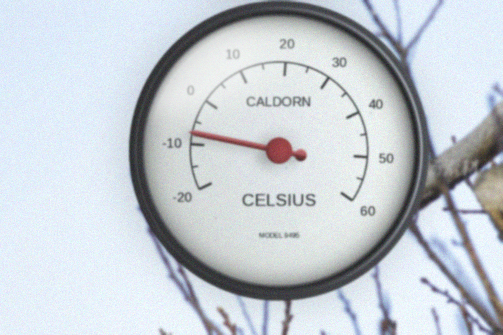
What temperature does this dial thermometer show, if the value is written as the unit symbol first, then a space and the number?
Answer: °C -7.5
